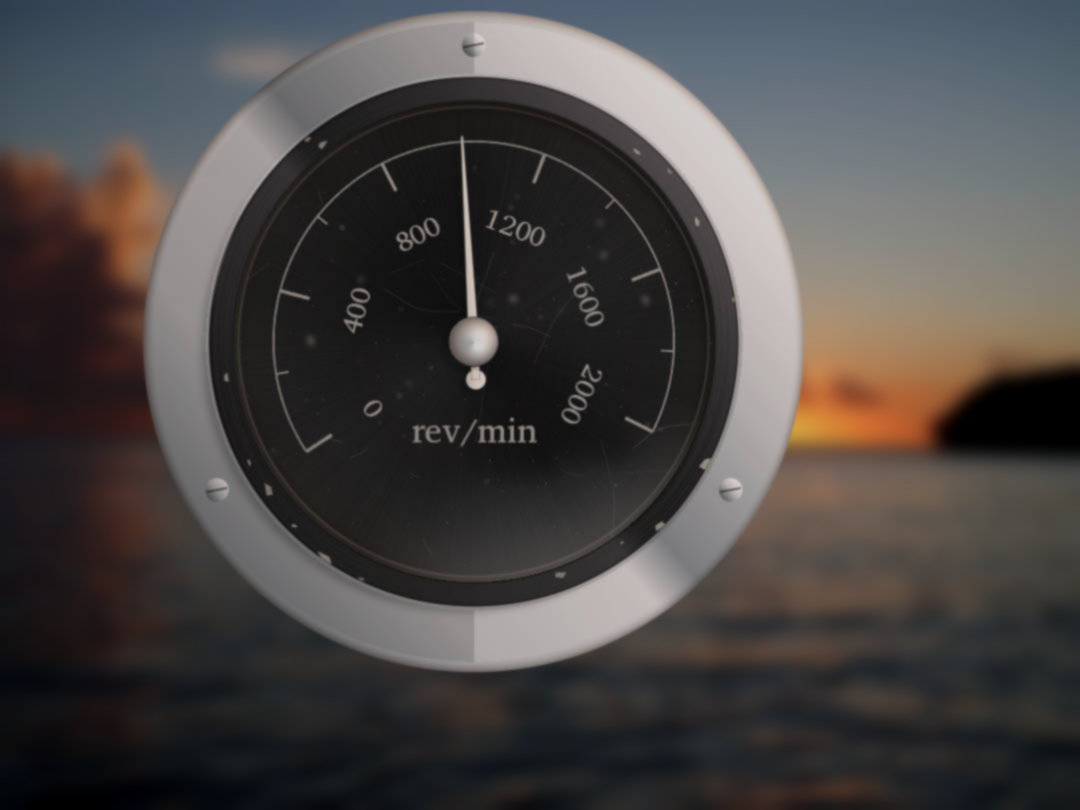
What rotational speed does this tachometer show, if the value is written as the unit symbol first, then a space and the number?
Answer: rpm 1000
